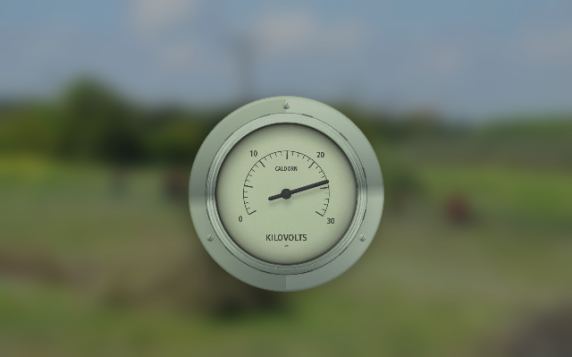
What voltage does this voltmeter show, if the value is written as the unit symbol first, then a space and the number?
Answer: kV 24
